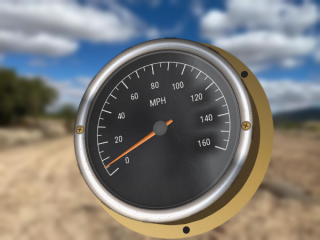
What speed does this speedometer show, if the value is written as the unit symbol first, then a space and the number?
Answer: mph 5
